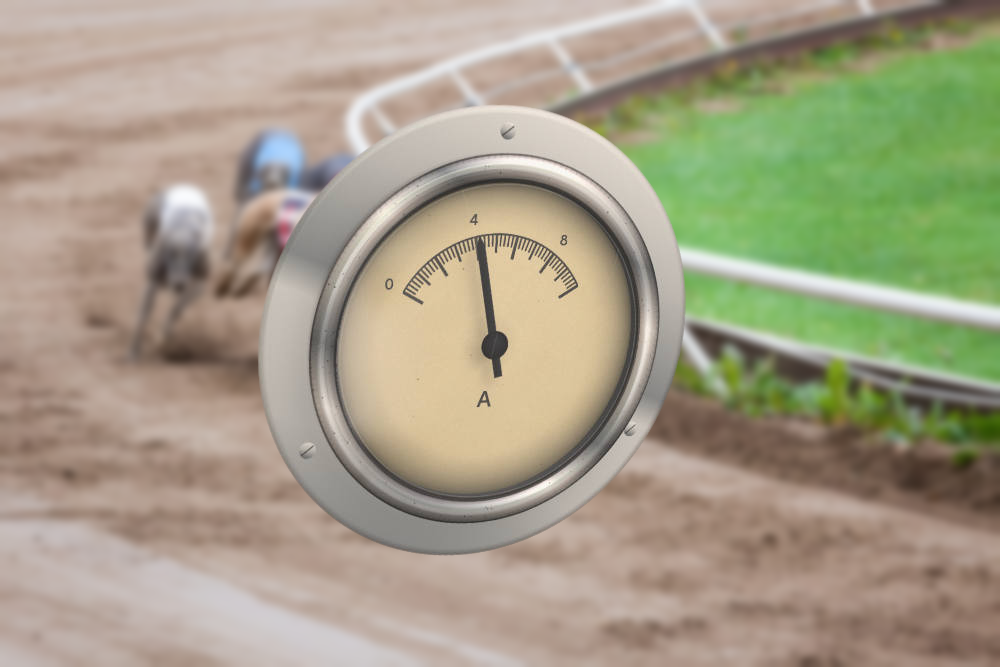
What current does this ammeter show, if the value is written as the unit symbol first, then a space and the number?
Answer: A 4
